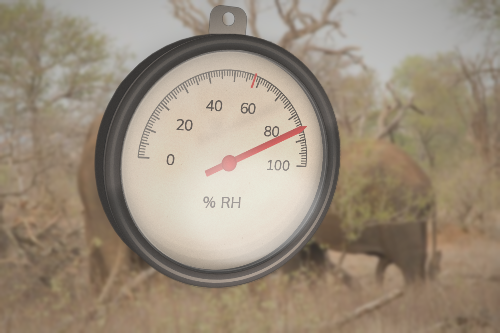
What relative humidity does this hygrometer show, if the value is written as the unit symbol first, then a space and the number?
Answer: % 85
